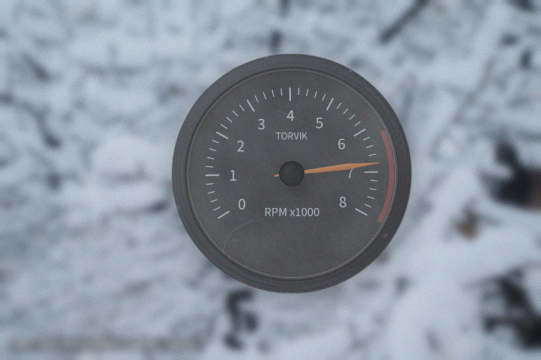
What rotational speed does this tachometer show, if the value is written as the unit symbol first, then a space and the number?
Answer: rpm 6800
